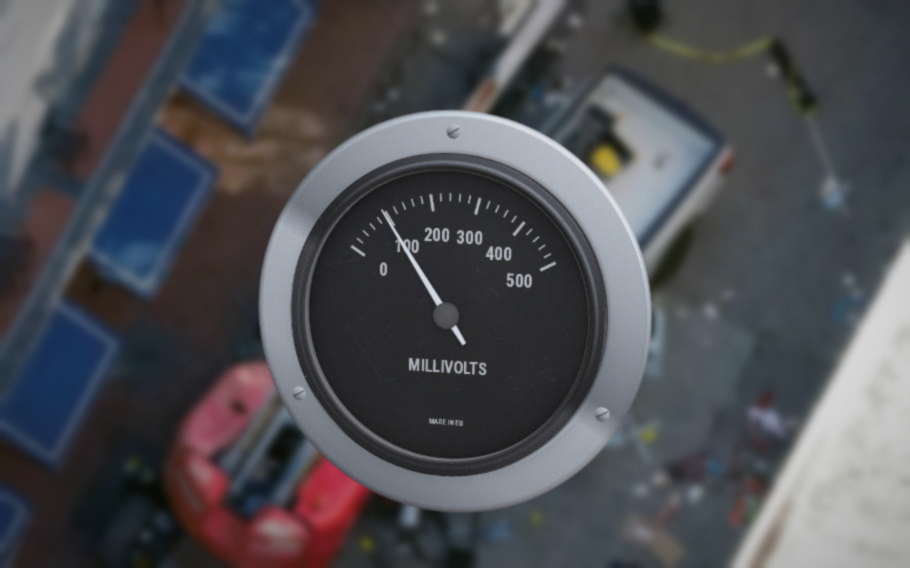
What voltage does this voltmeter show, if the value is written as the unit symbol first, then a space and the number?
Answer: mV 100
